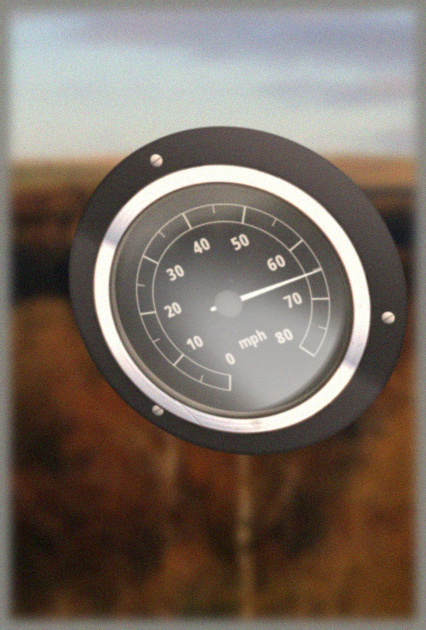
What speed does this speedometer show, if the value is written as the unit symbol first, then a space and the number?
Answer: mph 65
